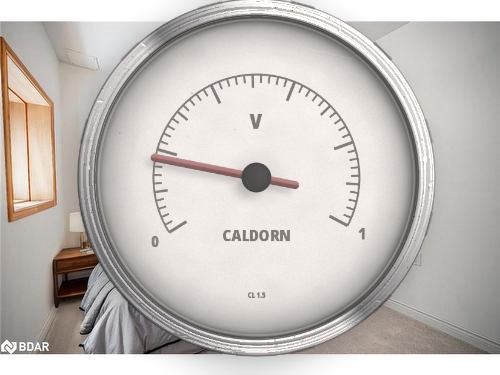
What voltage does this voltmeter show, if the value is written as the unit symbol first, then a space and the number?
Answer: V 0.18
